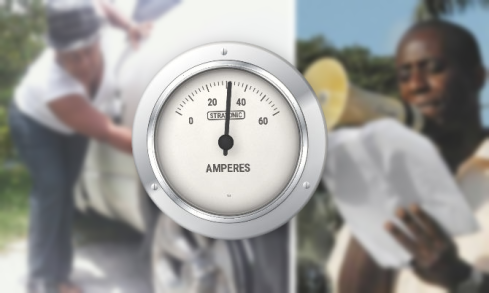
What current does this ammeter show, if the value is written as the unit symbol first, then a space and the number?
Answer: A 32
